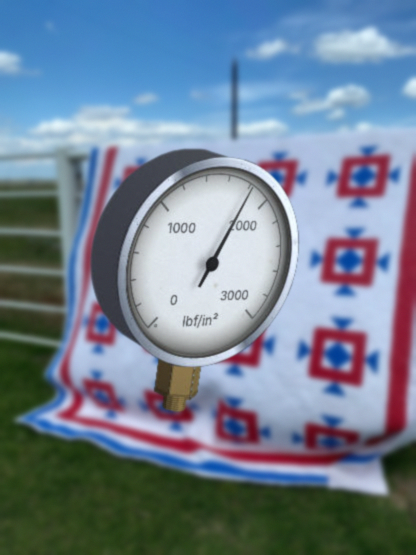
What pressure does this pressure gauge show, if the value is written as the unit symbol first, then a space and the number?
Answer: psi 1800
